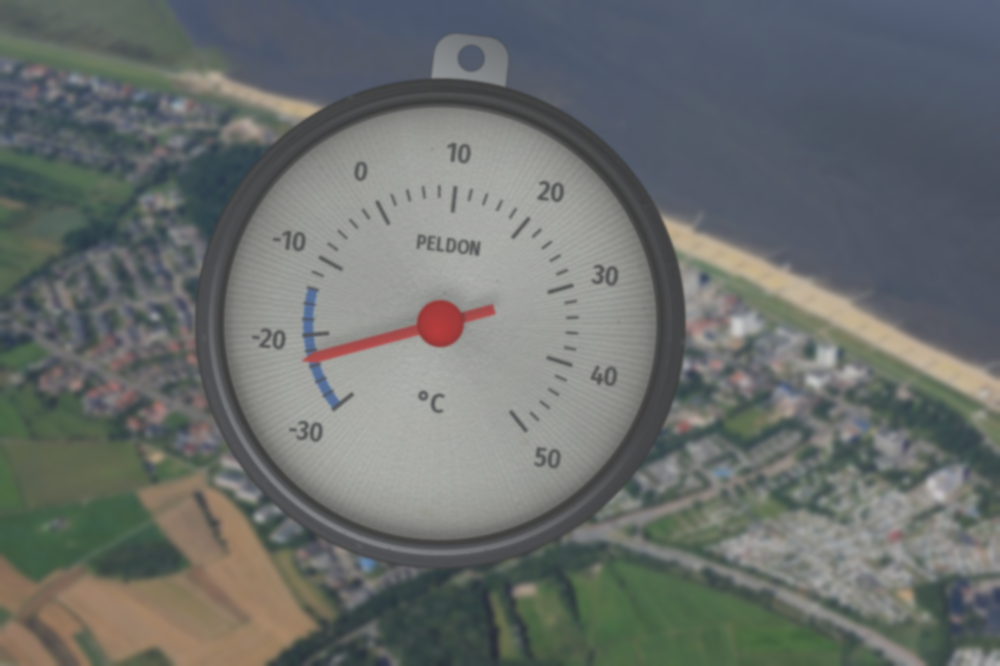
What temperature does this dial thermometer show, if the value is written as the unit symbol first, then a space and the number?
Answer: °C -23
